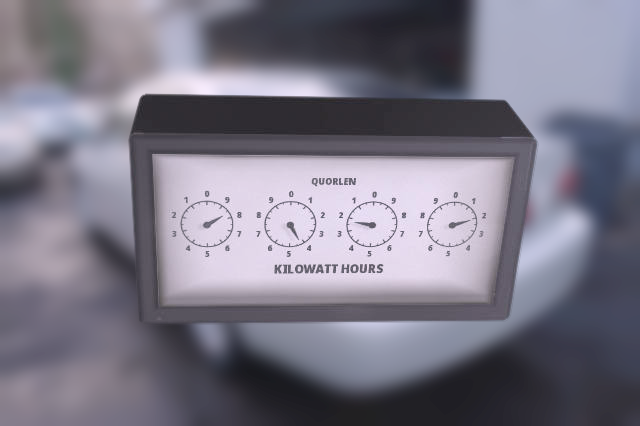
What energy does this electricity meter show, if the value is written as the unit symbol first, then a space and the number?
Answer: kWh 8422
